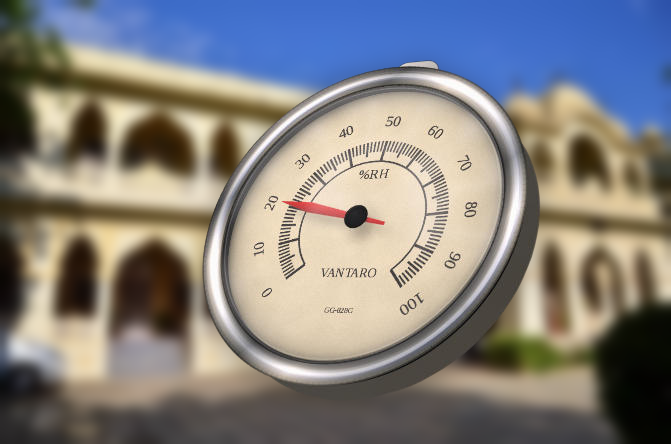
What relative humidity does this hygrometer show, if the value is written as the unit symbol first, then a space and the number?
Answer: % 20
